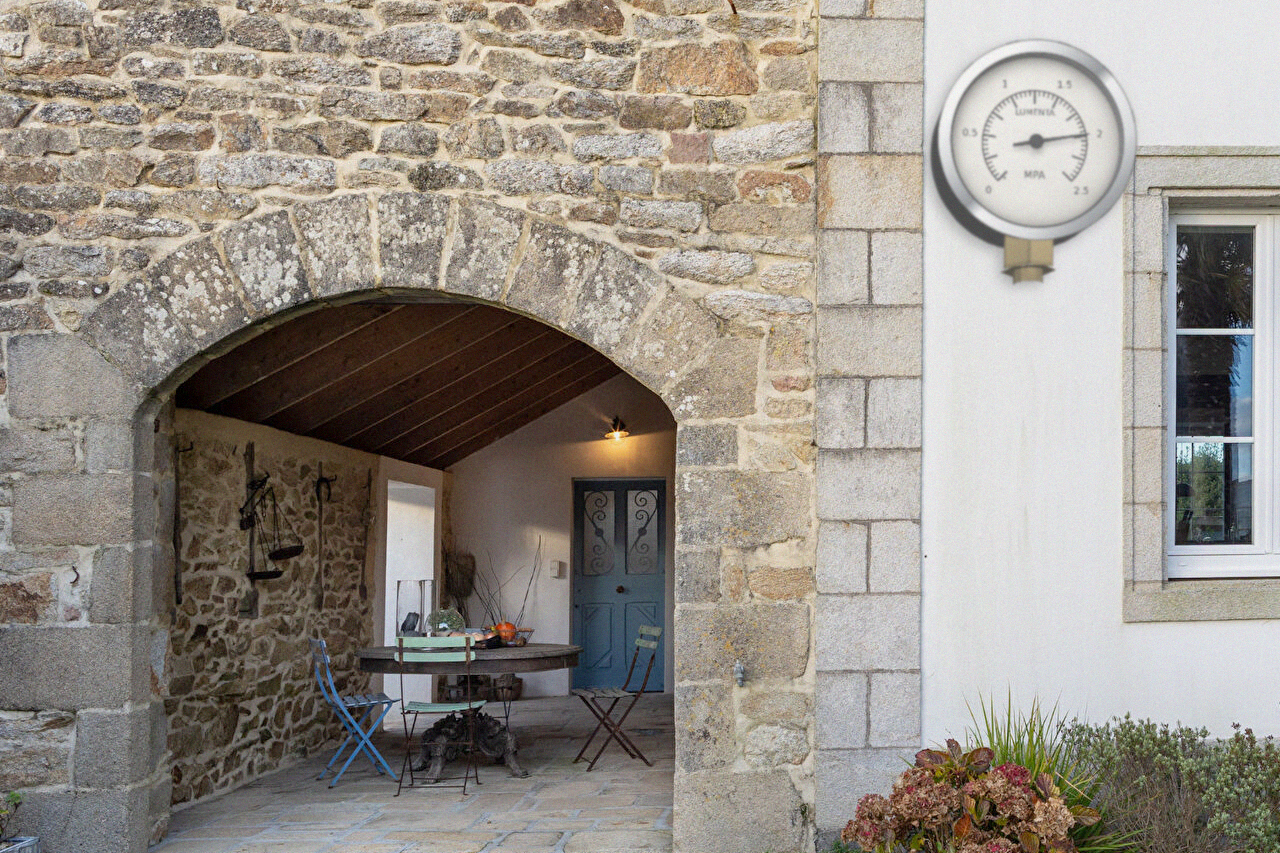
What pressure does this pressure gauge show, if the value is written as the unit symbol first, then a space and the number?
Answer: MPa 2
